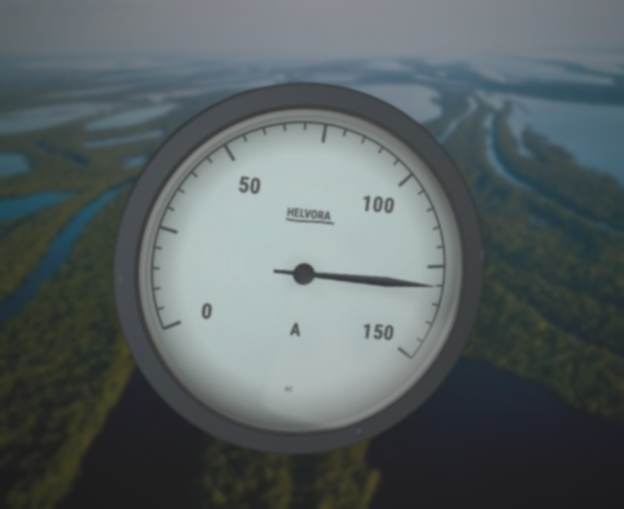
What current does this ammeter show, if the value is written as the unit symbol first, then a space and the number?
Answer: A 130
